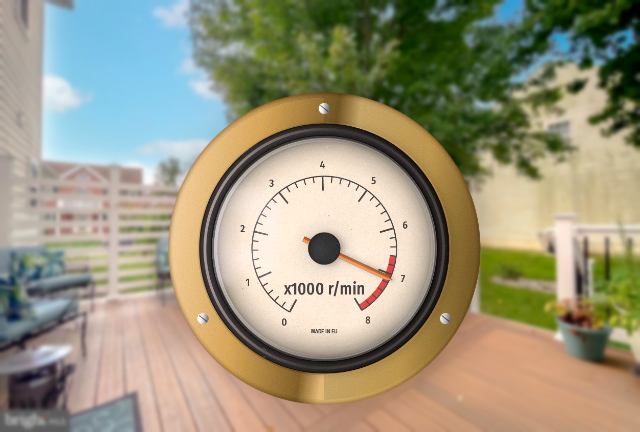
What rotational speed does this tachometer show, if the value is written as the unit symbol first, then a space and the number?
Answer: rpm 7100
